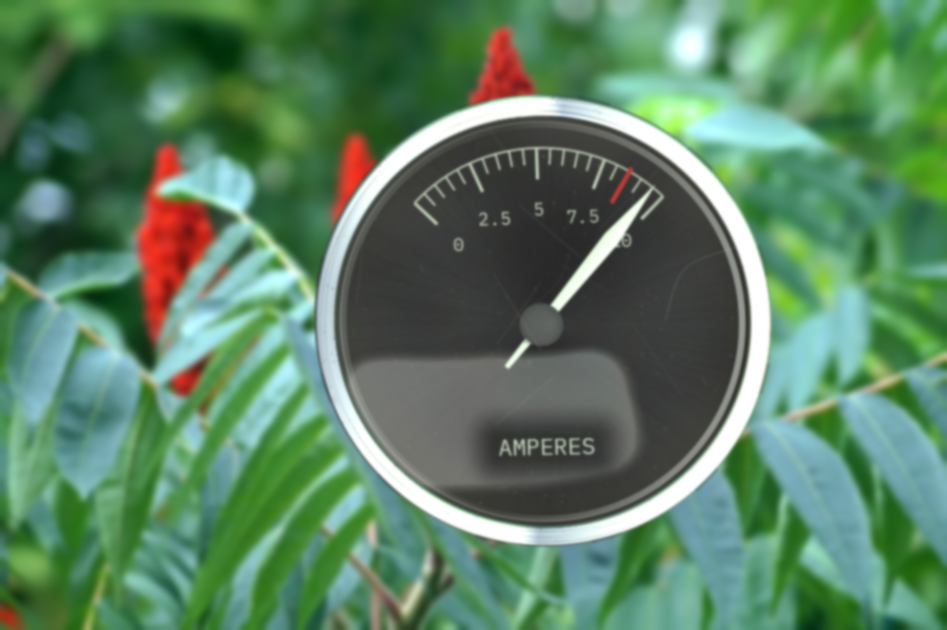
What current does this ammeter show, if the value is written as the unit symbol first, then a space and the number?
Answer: A 9.5
